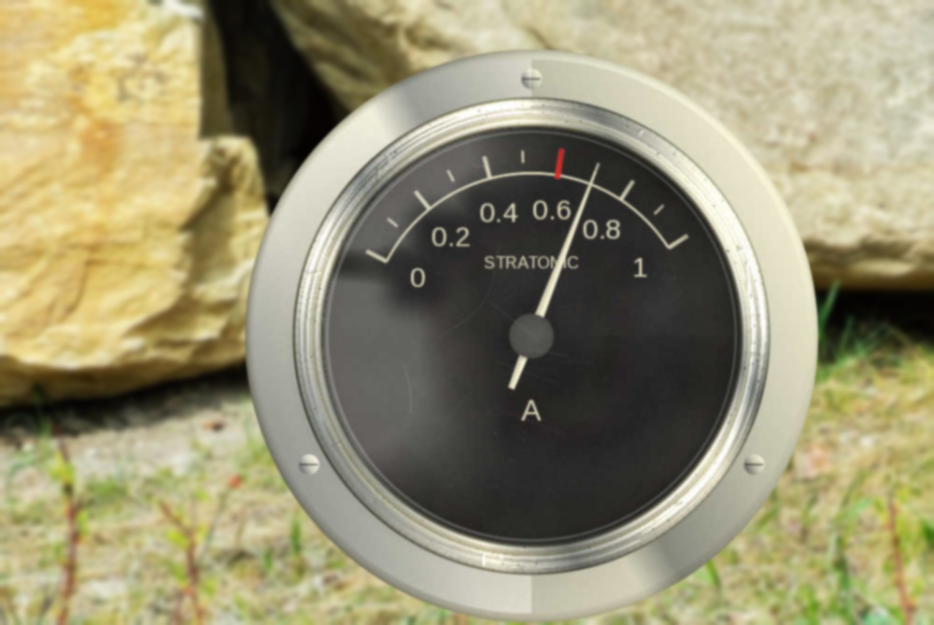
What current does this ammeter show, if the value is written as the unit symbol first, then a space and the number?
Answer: A 0.7
